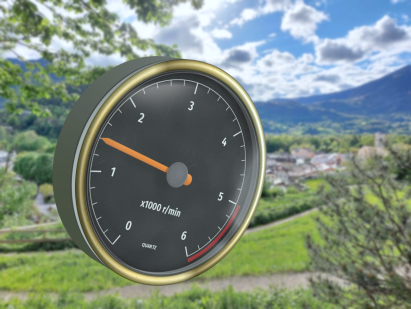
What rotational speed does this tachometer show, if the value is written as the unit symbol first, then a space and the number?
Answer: rpm 1400
